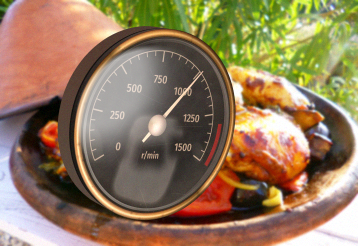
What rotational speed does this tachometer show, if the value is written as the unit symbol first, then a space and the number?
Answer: rpm 1000
